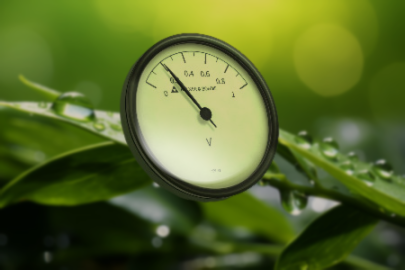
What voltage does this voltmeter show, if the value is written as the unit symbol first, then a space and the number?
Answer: V 0.2
